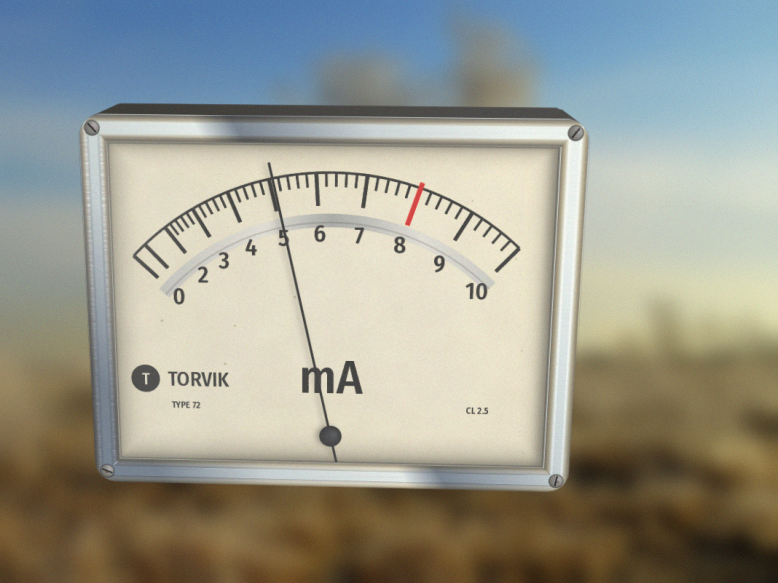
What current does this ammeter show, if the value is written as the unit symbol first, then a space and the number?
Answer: mA 5.1
